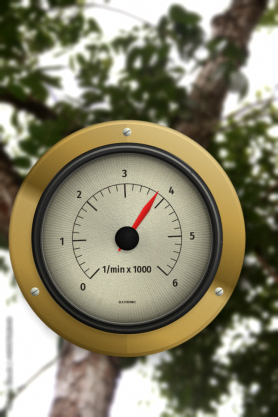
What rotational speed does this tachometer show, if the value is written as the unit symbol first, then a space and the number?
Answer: rpm 3800
